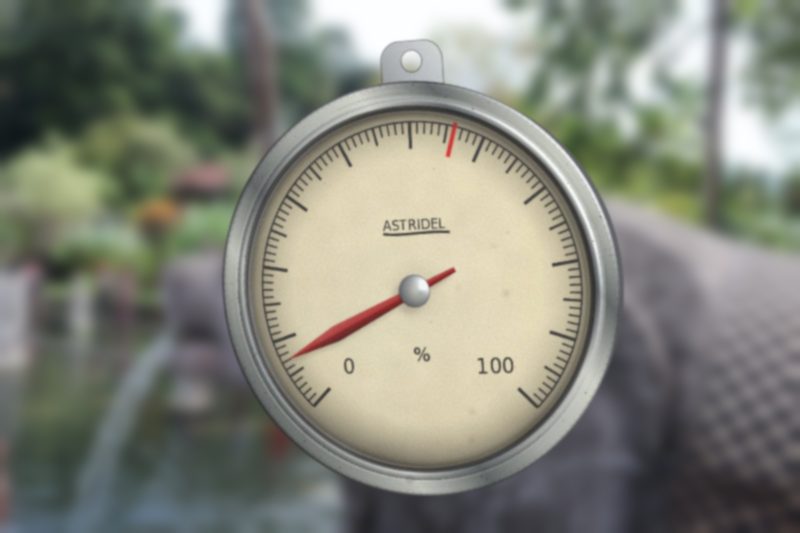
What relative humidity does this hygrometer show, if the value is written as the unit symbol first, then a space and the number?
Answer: % 7
